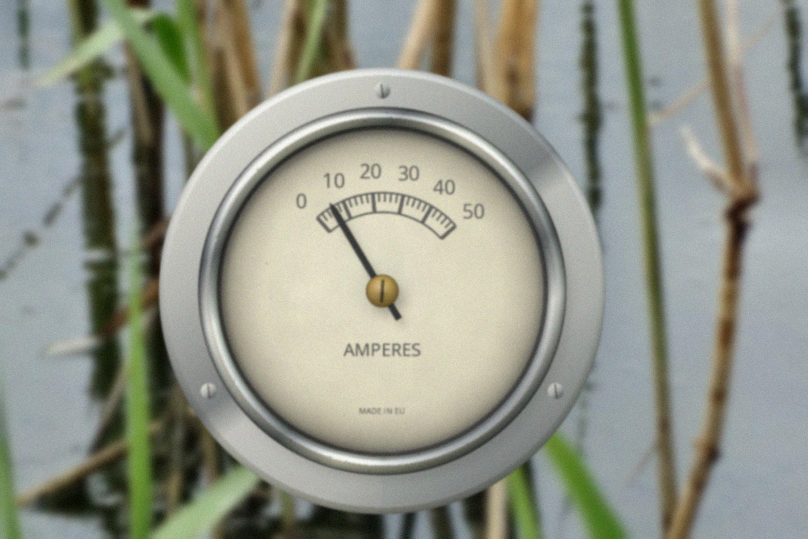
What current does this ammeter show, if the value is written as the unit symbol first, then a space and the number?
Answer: A 6
